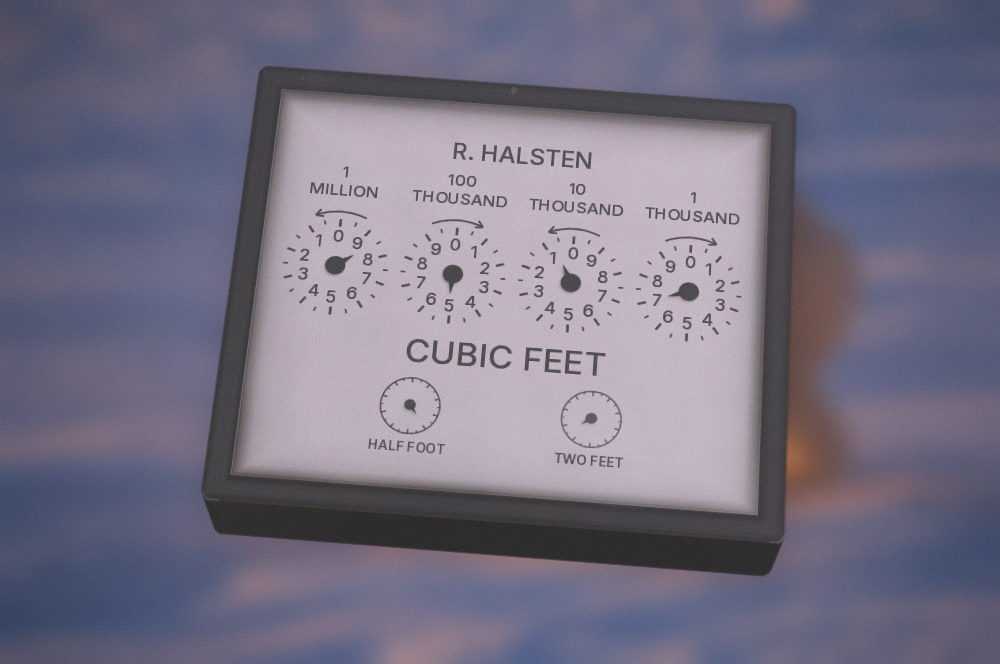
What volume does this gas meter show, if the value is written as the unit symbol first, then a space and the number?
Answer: ft³ 850700
